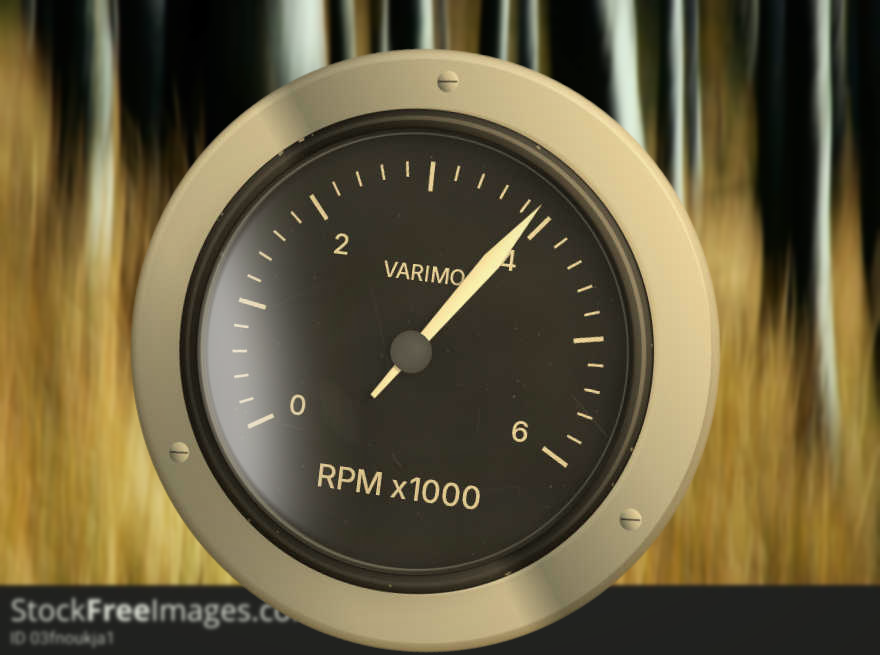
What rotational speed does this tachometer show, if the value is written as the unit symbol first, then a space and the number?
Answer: rpm 3900
